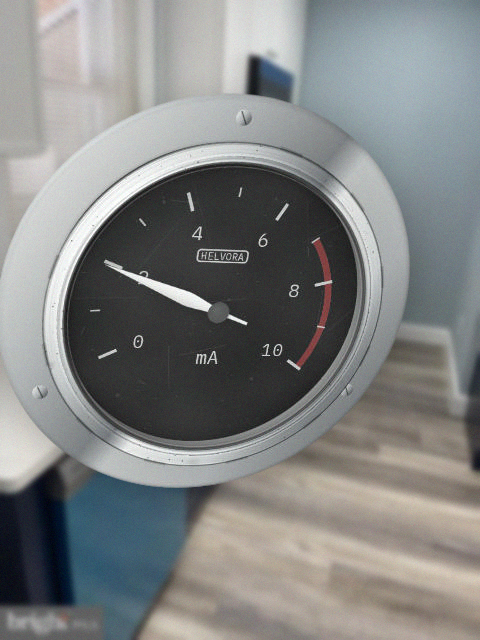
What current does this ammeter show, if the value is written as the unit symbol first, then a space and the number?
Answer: mA 2
